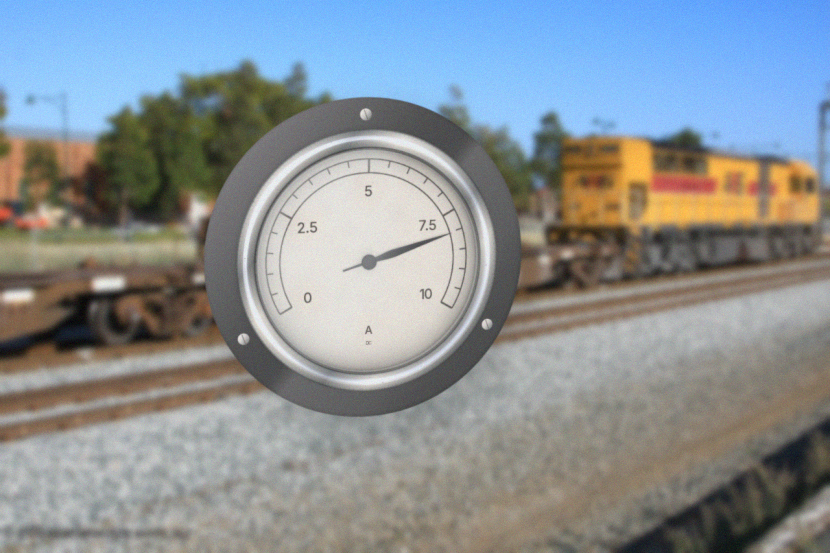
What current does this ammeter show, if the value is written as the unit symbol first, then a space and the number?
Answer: A 8
